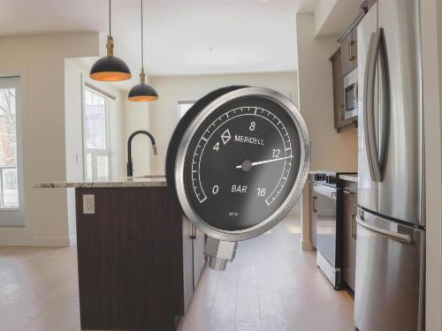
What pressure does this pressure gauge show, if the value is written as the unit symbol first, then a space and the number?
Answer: bar 12.5
